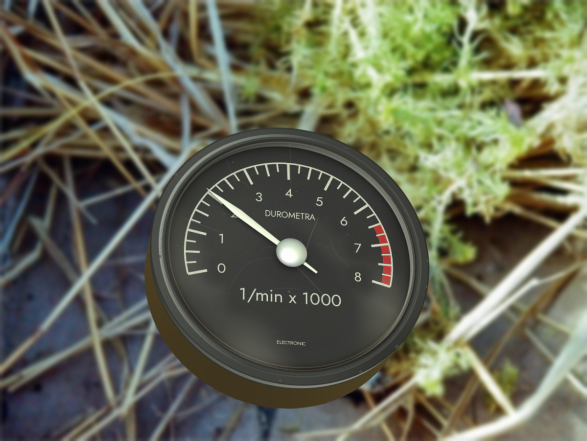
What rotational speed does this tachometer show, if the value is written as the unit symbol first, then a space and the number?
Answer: rpm 2000
